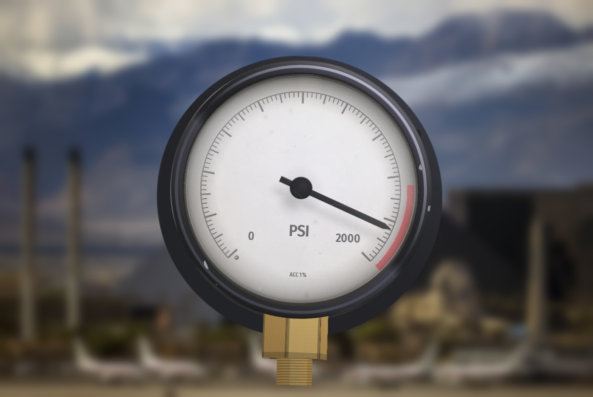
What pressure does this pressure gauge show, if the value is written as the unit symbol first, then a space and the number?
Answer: psi 1840
